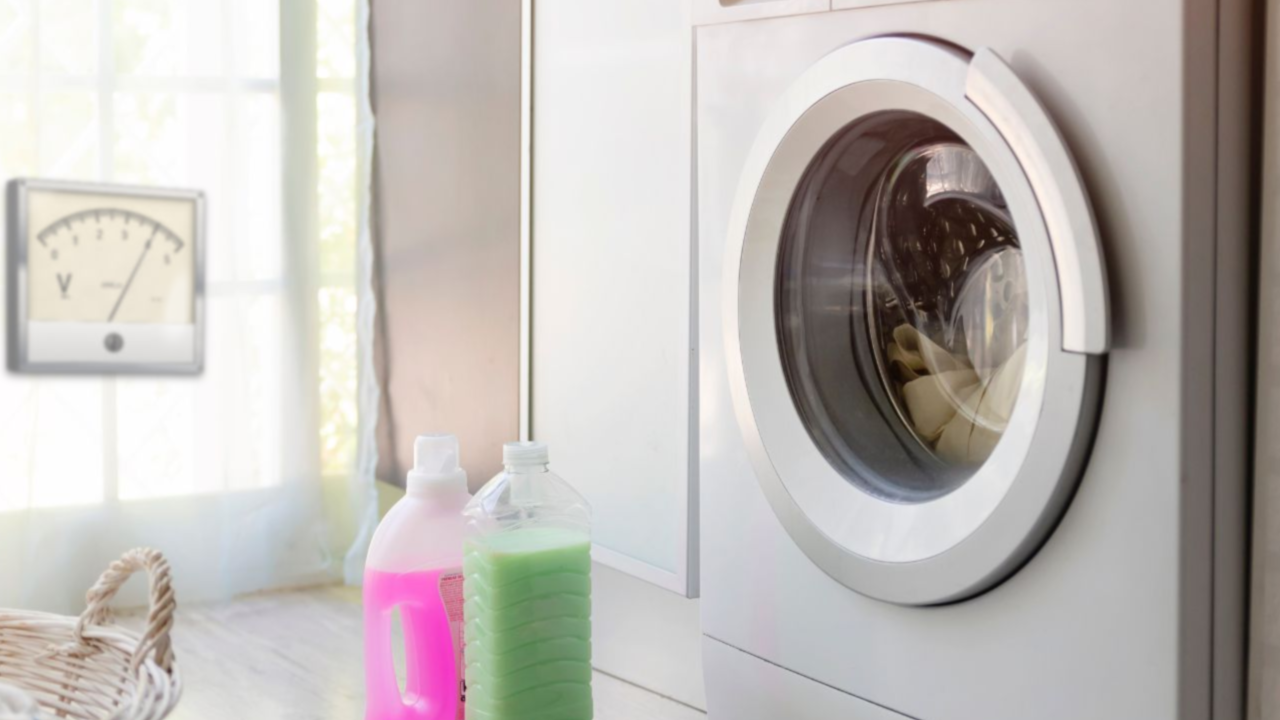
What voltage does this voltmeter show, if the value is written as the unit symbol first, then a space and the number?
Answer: V 4
